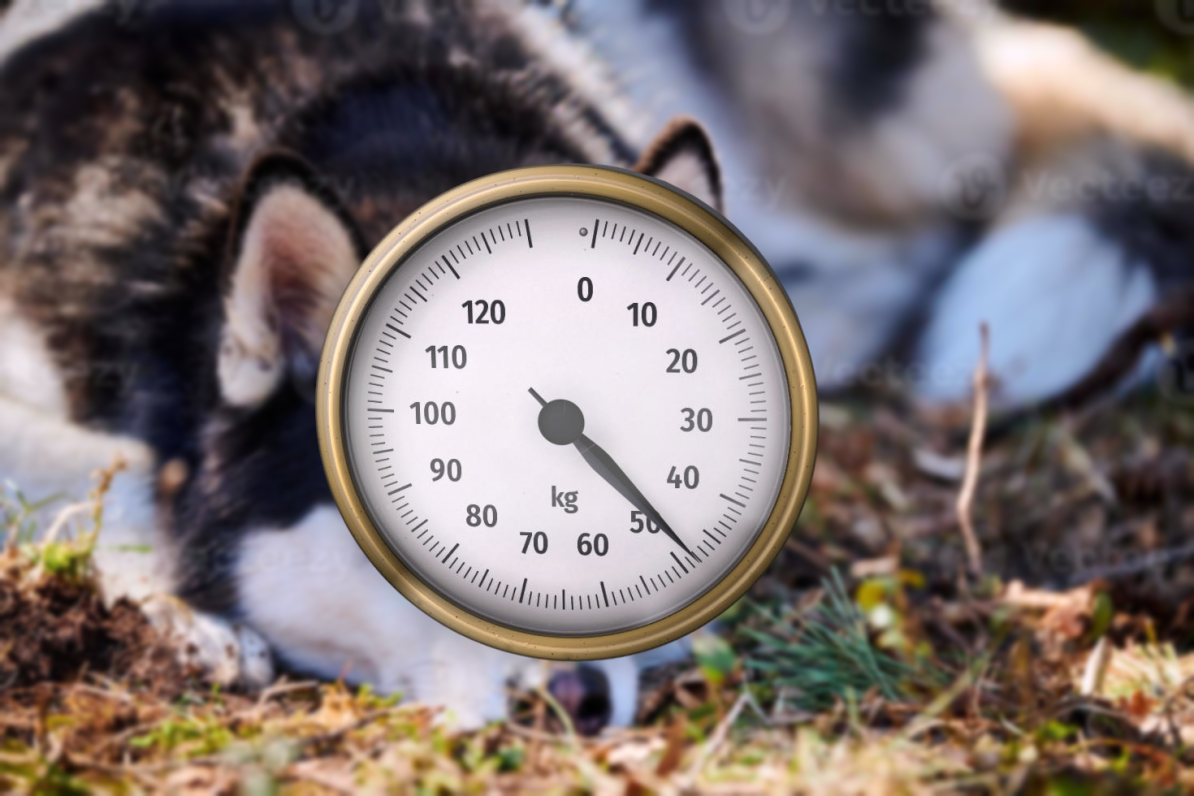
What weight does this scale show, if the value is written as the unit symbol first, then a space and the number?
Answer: kg 48
